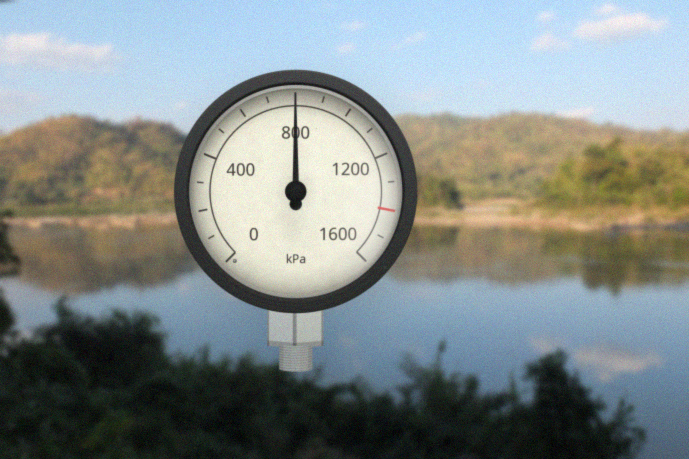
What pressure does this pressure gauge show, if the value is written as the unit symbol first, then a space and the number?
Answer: kPa 800
